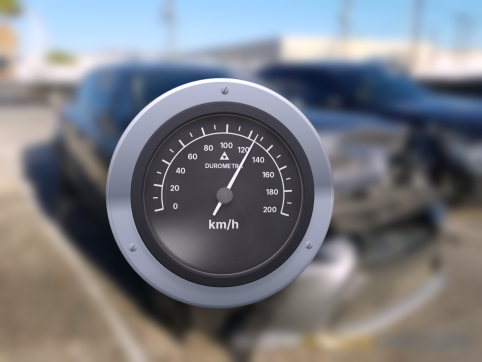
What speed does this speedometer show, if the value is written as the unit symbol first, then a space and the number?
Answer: km/h 125
